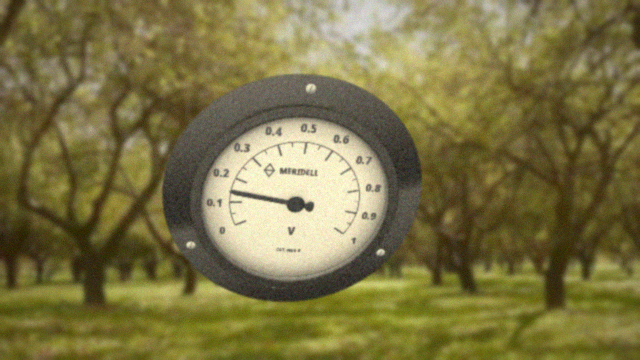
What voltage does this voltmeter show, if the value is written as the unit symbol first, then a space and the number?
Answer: V 0.15
